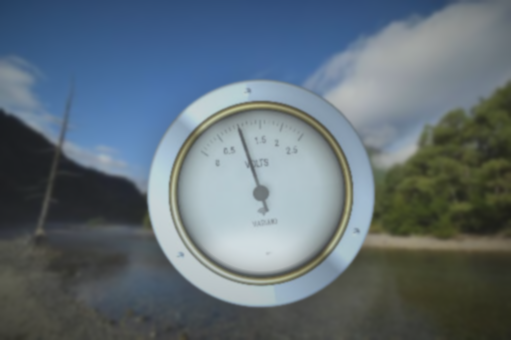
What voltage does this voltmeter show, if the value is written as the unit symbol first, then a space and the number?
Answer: V 1
